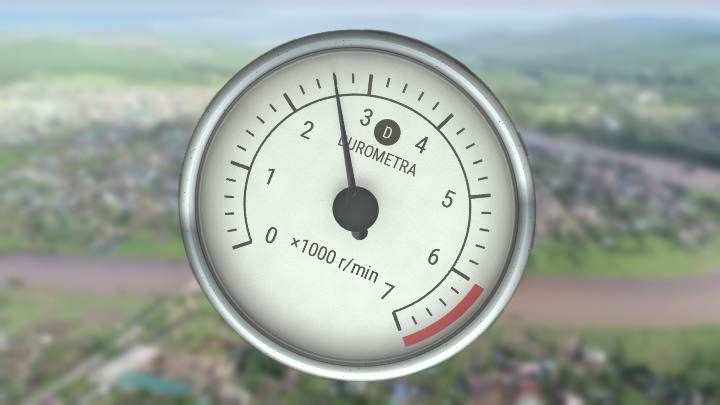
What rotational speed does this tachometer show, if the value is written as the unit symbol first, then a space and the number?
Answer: rpm 2600
